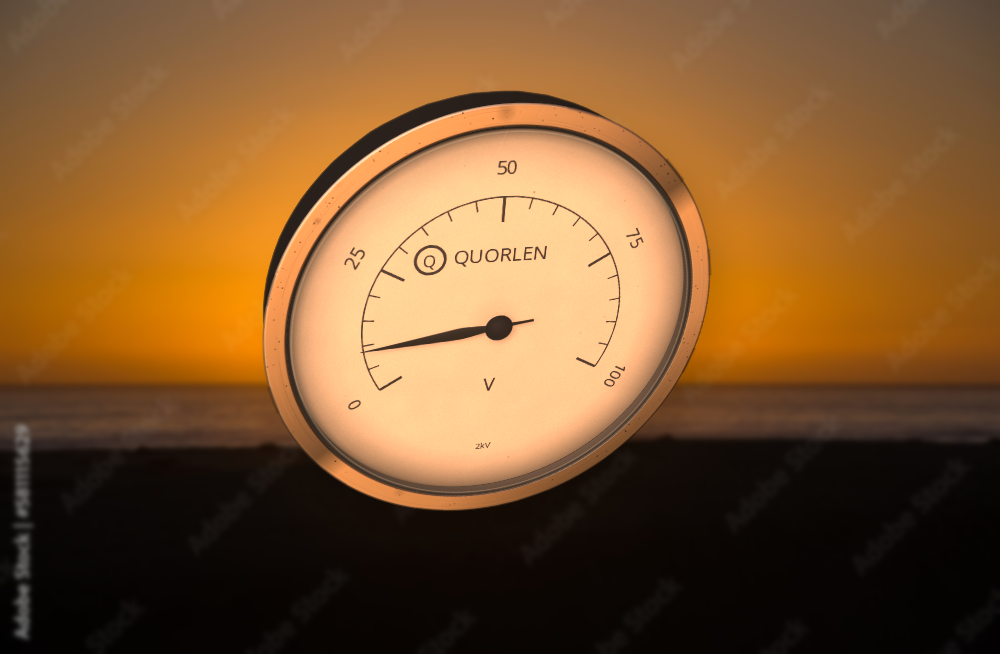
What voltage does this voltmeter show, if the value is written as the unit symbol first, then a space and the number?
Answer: V 10
